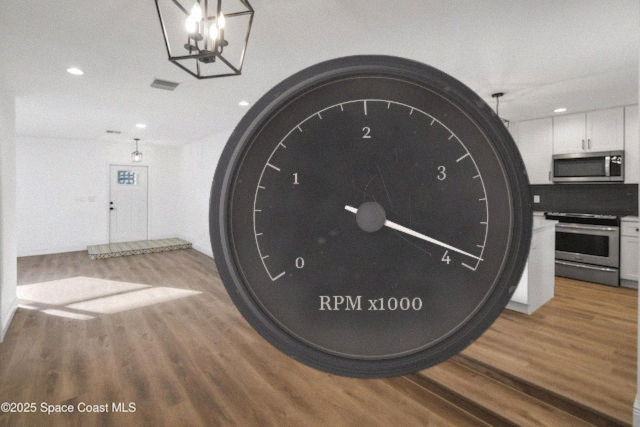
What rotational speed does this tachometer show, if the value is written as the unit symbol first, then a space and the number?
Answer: rpm 3900
